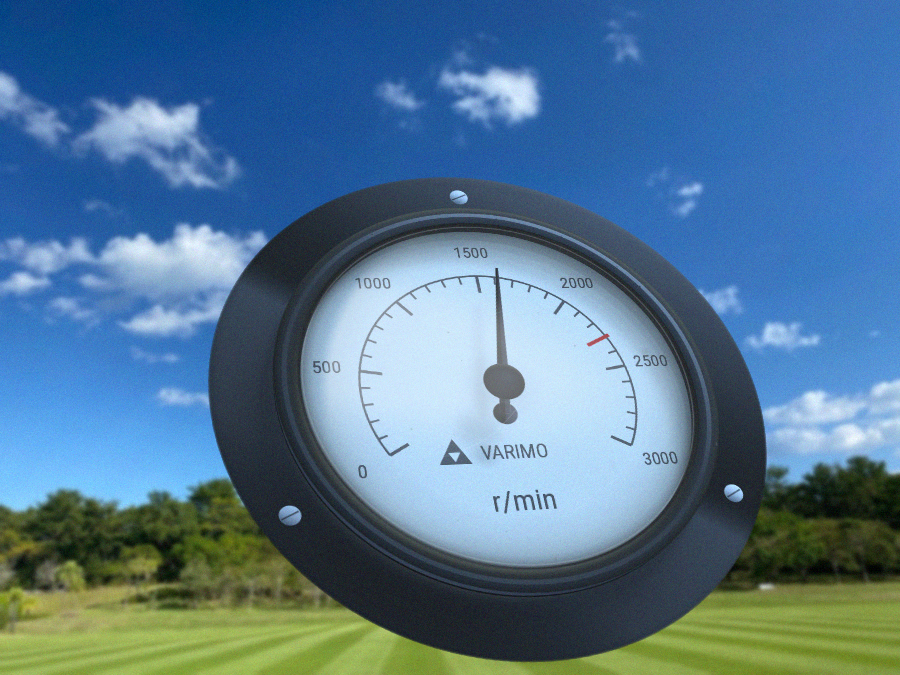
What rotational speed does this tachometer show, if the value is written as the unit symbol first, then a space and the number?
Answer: rpm 1600
